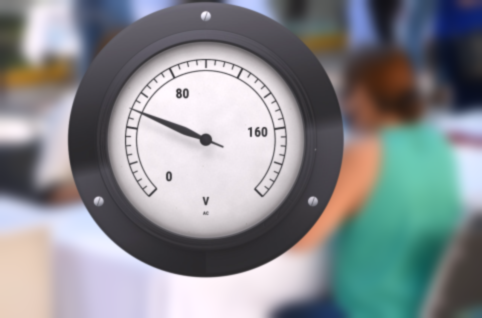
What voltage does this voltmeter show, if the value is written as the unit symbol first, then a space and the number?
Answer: V 50
